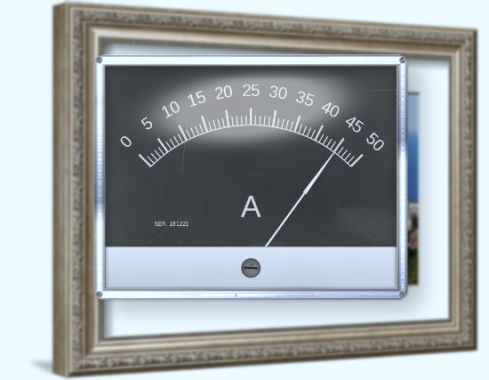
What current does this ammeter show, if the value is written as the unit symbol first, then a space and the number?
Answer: A 45
